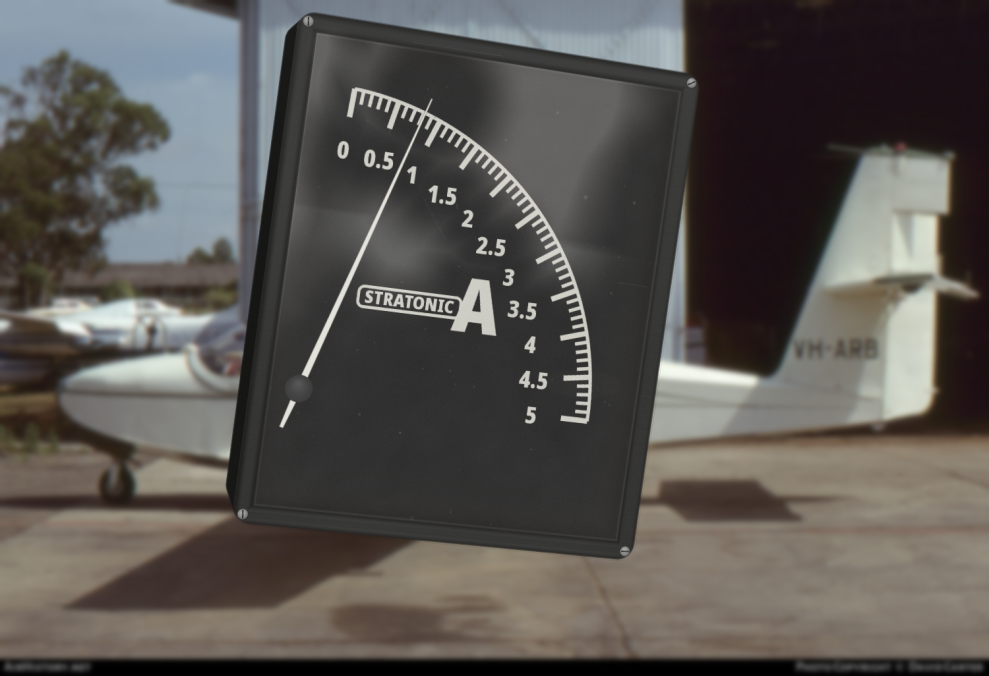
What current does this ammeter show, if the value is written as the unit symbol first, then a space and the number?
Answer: A 0.8
